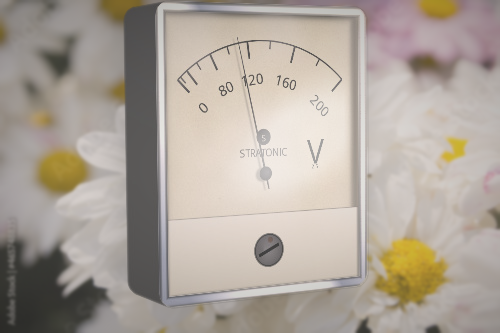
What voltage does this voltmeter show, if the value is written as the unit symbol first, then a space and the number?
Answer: V 110
